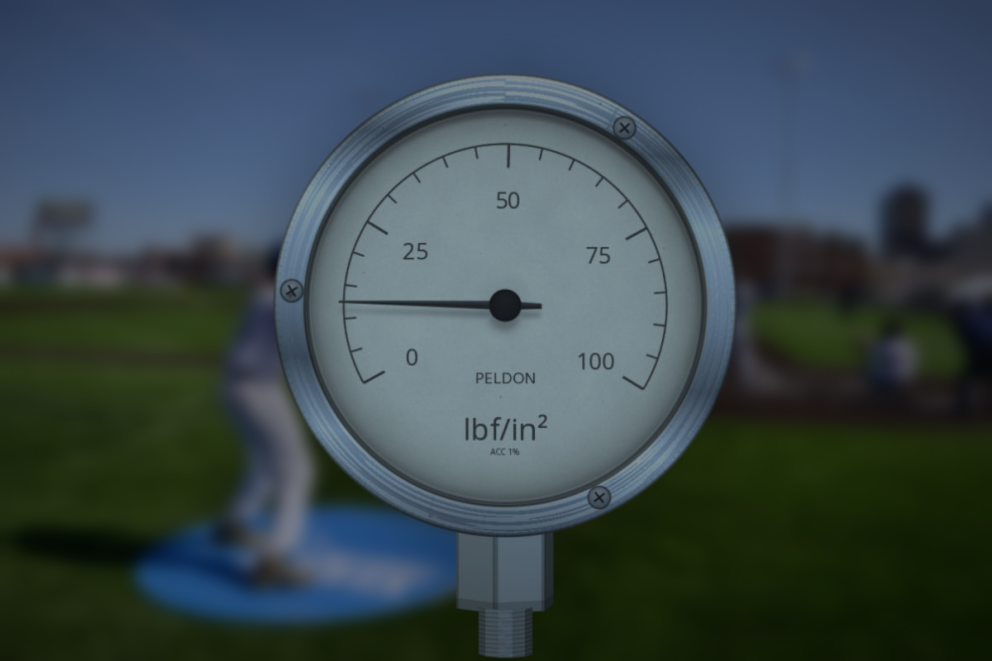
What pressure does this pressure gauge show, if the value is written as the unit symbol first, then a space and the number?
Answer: psi 12.5
